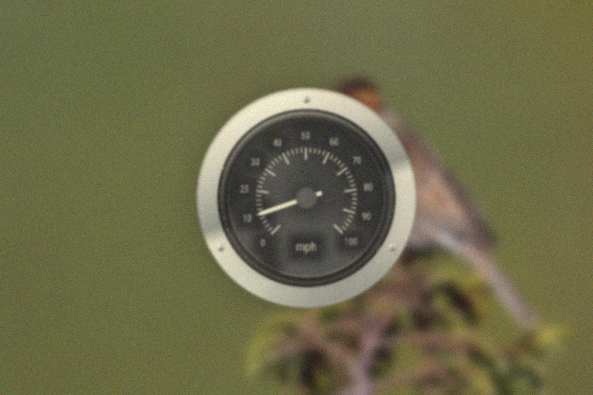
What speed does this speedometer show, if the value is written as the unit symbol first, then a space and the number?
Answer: mph 10
